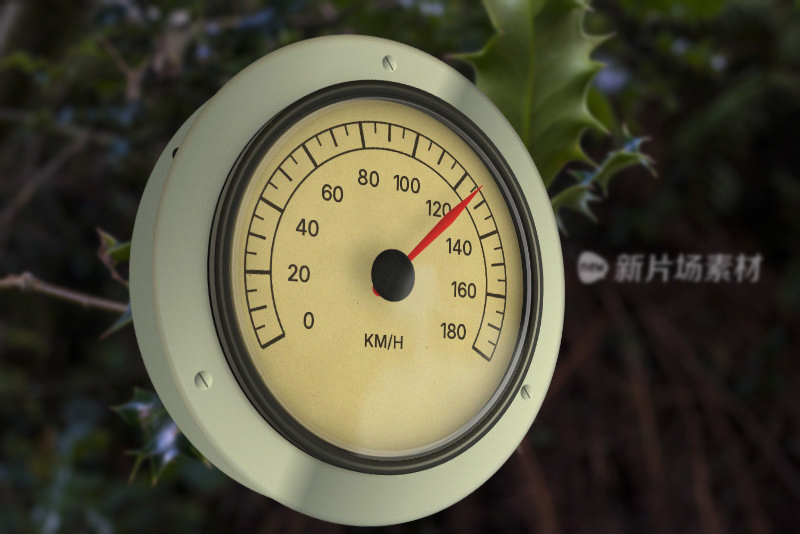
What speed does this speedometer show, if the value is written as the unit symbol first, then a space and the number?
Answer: km/h 125
